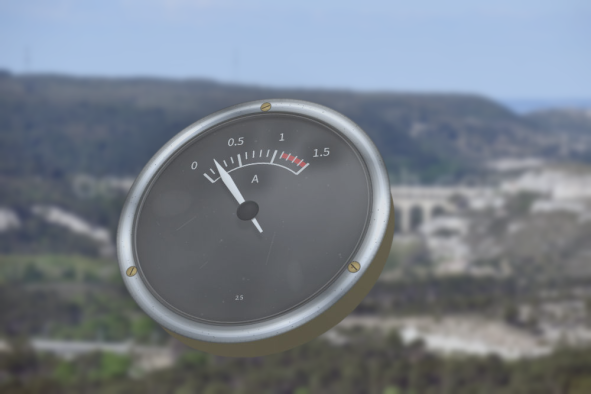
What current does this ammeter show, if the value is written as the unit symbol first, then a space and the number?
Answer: A 0.2
